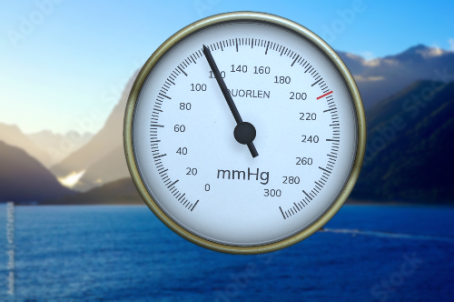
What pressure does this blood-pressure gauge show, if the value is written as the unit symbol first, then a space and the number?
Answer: mmHg 120
